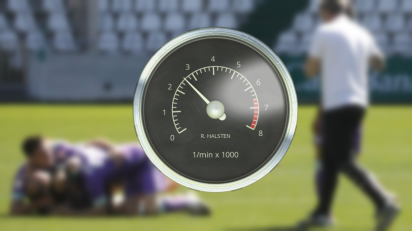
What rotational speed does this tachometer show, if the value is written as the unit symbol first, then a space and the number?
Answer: rpm 2600
